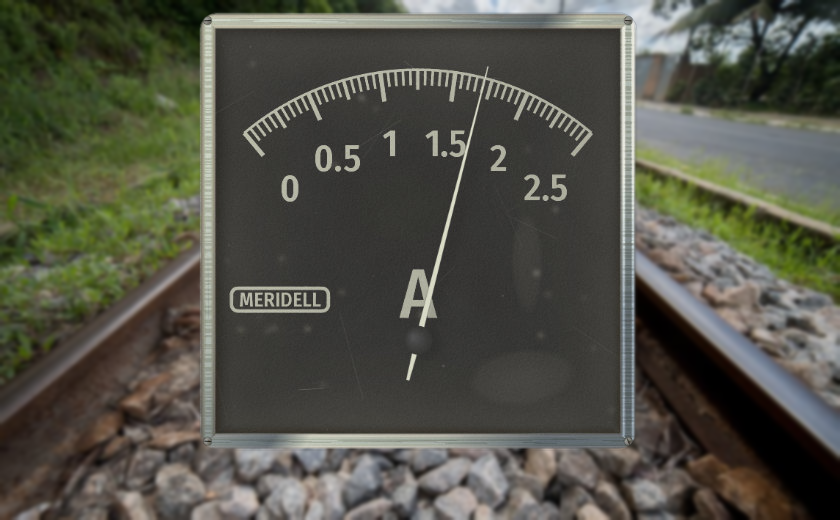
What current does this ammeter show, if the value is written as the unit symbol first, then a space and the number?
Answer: A 1.7
